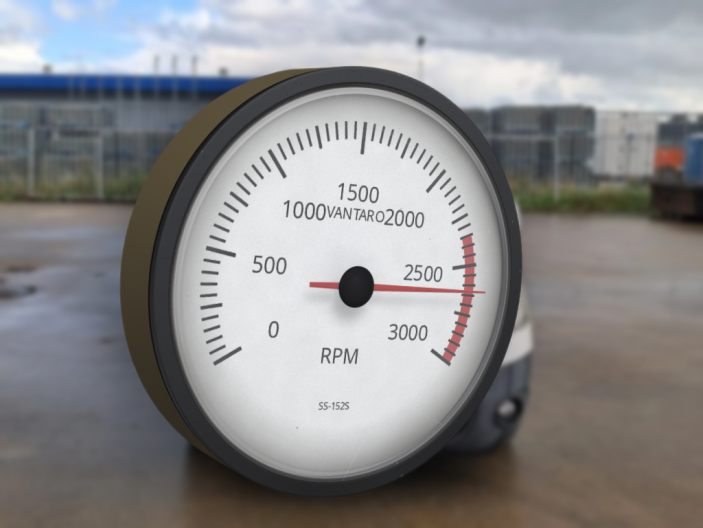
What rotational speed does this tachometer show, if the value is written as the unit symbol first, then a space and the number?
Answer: rpm 2625
